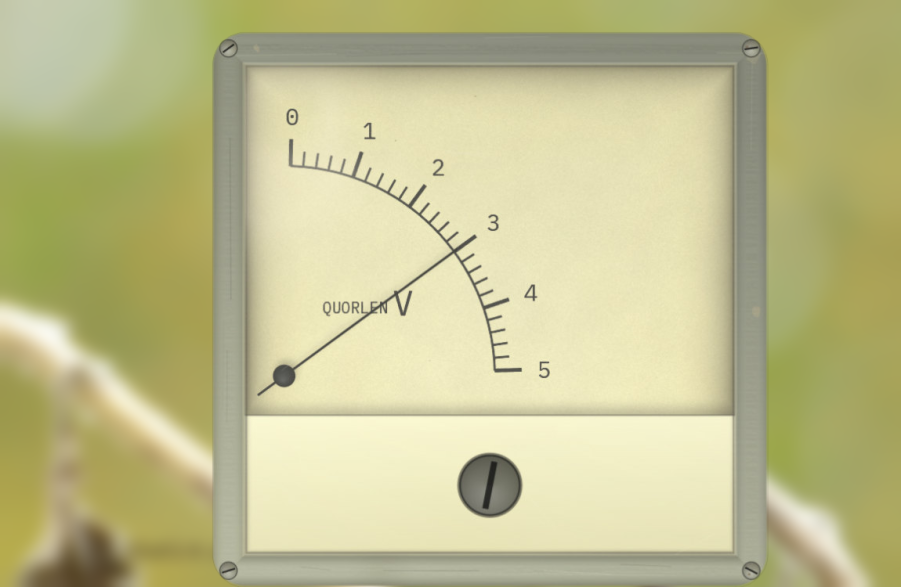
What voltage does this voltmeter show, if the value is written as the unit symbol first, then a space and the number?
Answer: V 3
